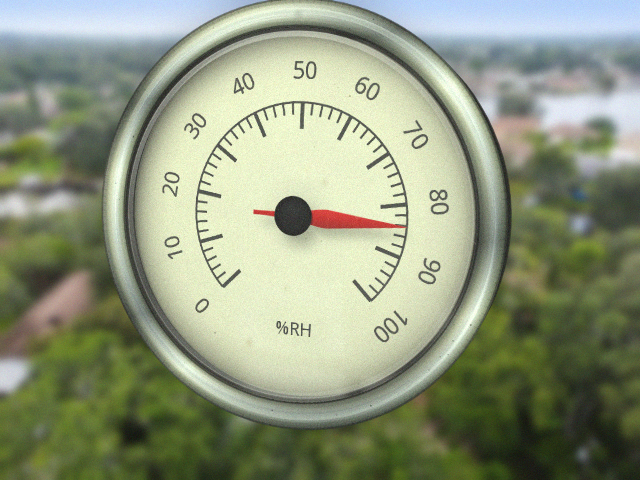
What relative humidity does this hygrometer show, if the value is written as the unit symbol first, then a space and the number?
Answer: % 84
